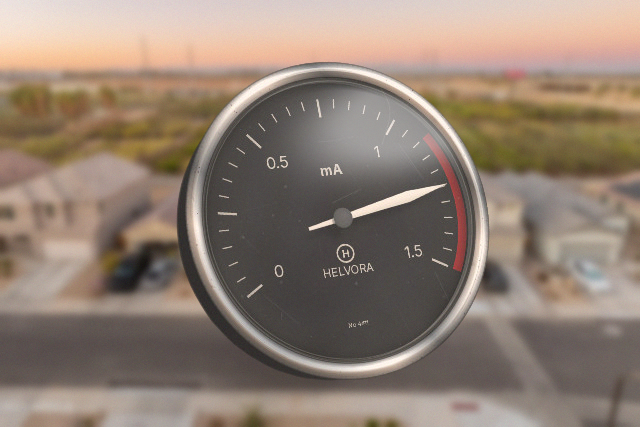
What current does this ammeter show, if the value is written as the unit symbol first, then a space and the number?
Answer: mA 1.25
